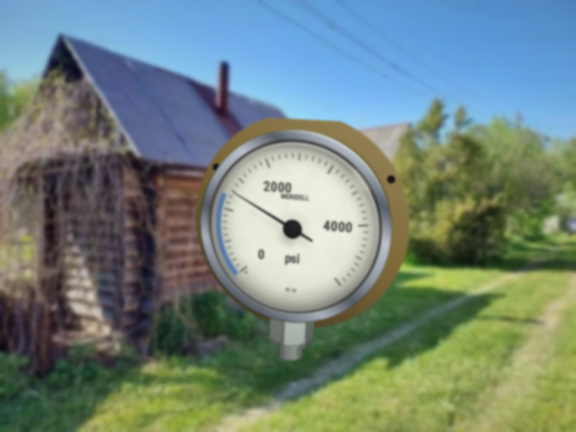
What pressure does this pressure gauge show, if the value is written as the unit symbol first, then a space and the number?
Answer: psi 1300
